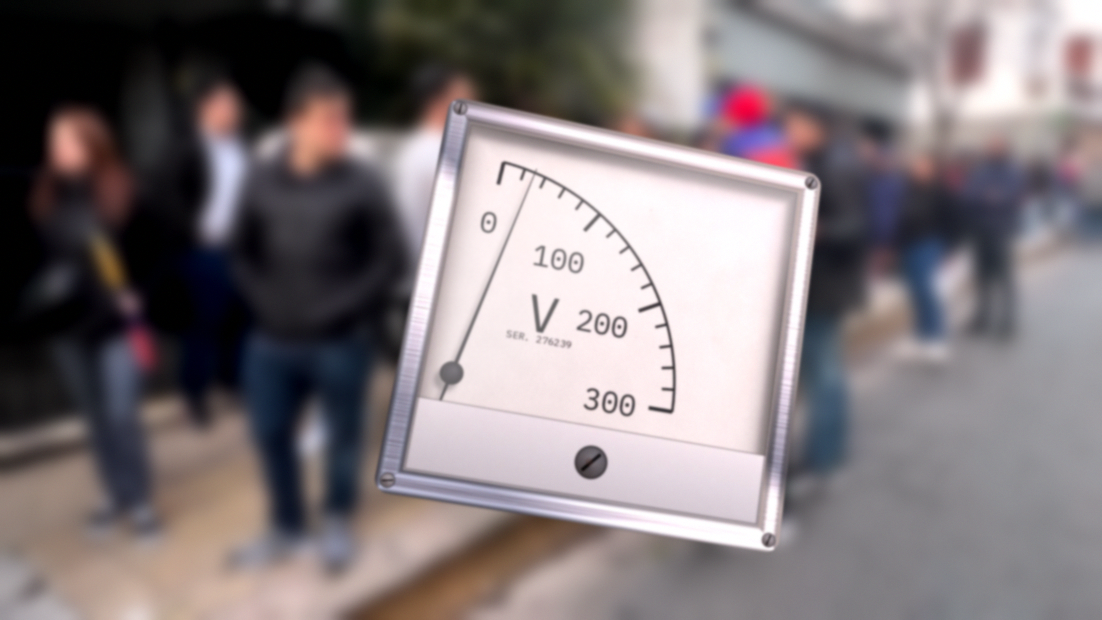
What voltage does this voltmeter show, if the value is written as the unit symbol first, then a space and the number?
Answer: V 30
